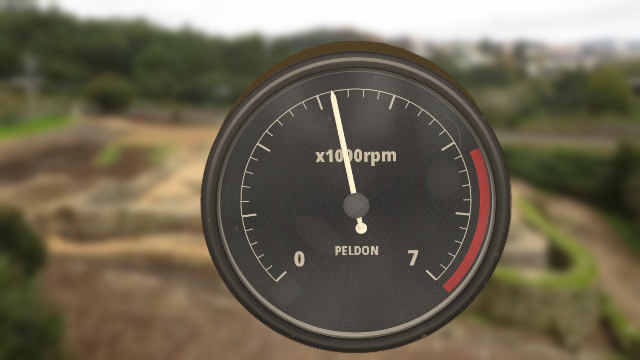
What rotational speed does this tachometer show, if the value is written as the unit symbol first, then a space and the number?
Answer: rpm 3200
